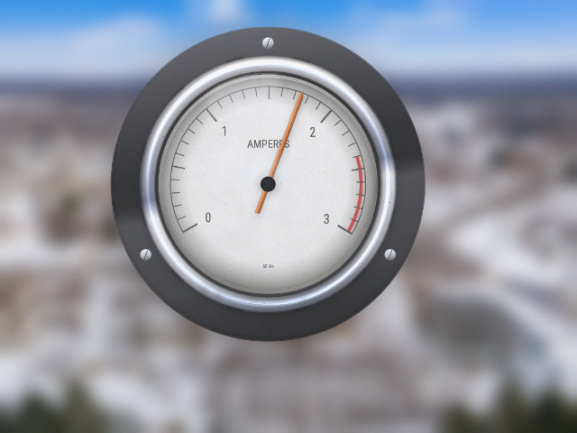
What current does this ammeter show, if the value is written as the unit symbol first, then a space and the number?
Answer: A 1.75
